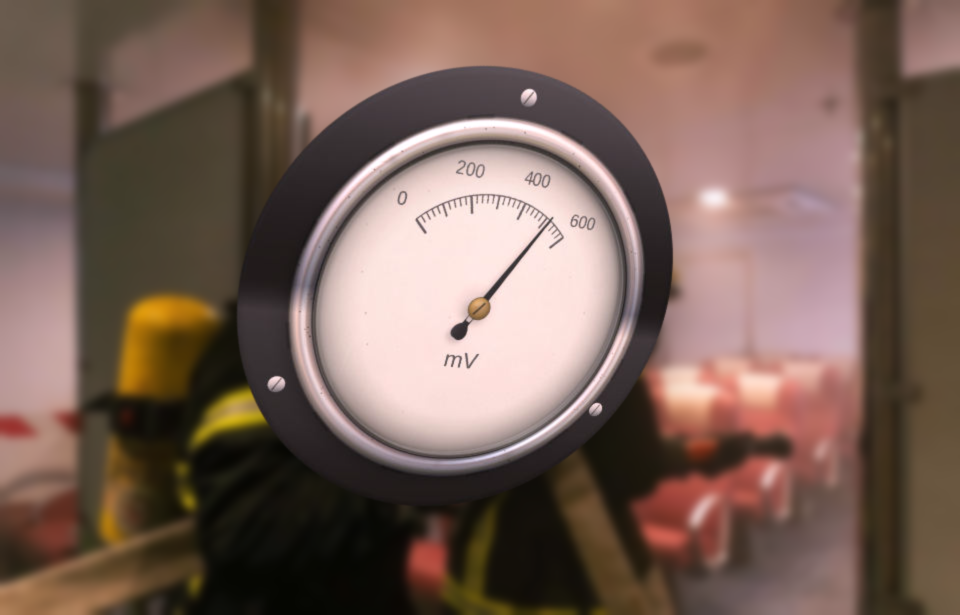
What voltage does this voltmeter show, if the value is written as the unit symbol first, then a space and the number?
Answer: mV 500
